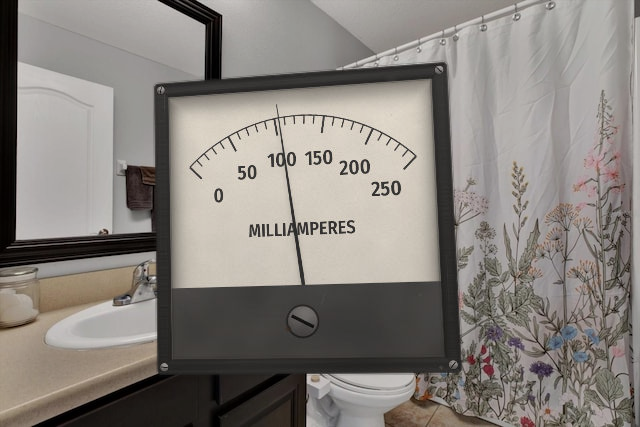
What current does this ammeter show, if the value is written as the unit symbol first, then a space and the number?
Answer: mA 105
